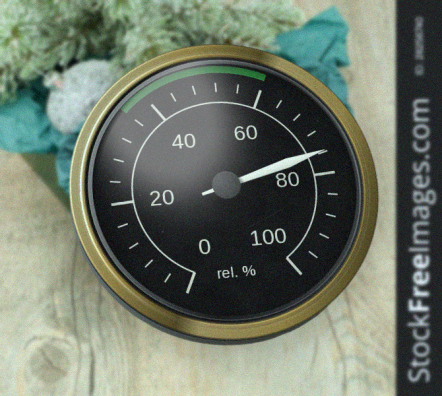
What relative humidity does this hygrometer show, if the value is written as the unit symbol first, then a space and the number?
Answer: % 76
